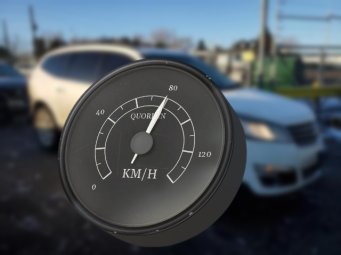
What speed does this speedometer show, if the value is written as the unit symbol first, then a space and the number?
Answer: km/h 80
